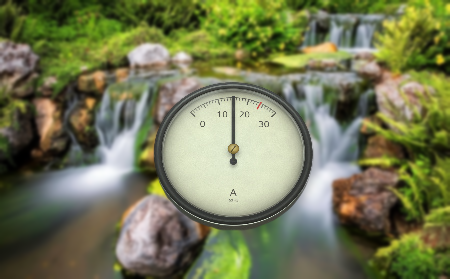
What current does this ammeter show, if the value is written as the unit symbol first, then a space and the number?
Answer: A 15
